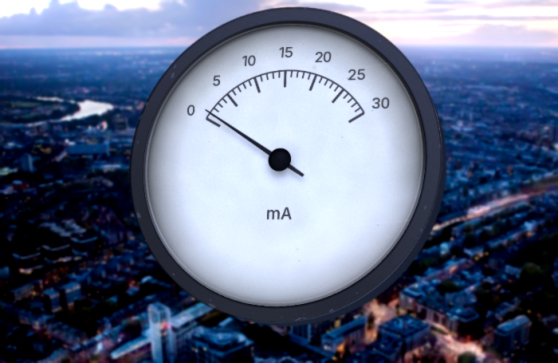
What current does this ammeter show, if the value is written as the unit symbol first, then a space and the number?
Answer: mA 1
